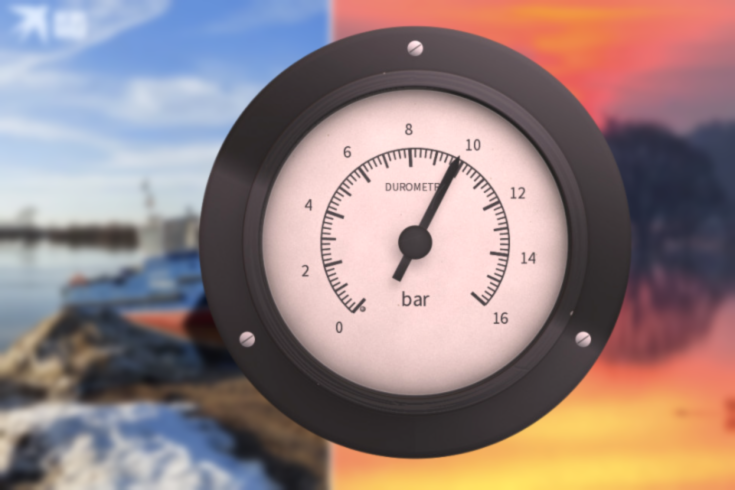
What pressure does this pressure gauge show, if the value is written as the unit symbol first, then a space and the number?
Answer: bar 9.8
